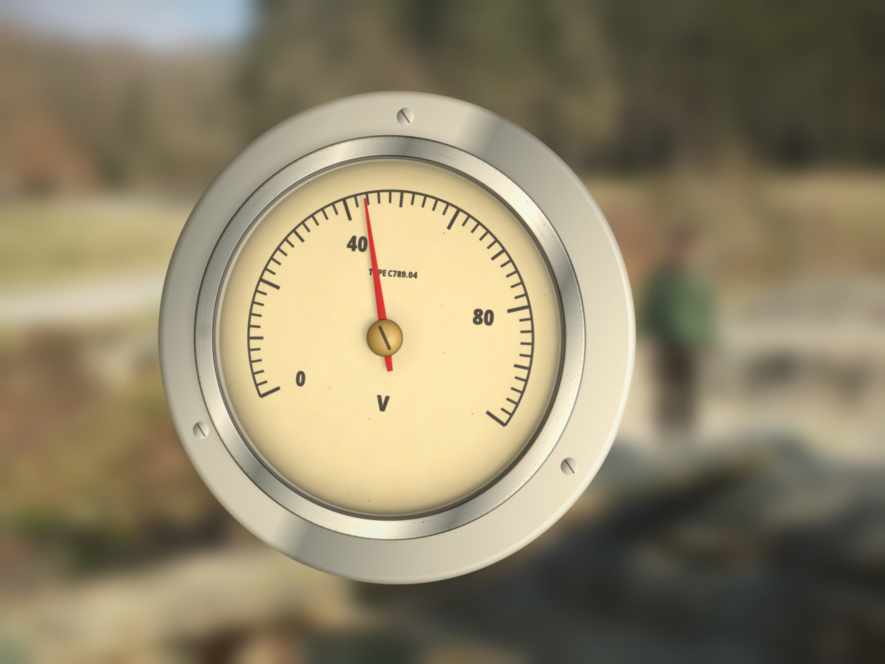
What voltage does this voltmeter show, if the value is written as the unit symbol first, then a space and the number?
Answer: V 44
